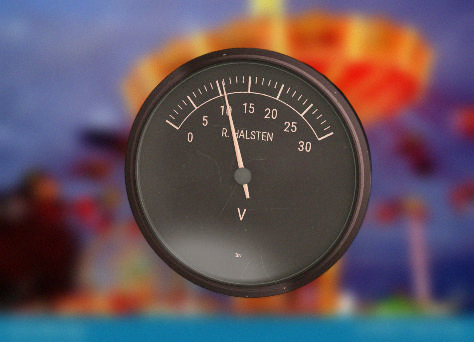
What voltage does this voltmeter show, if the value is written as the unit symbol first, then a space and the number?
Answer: V 11
